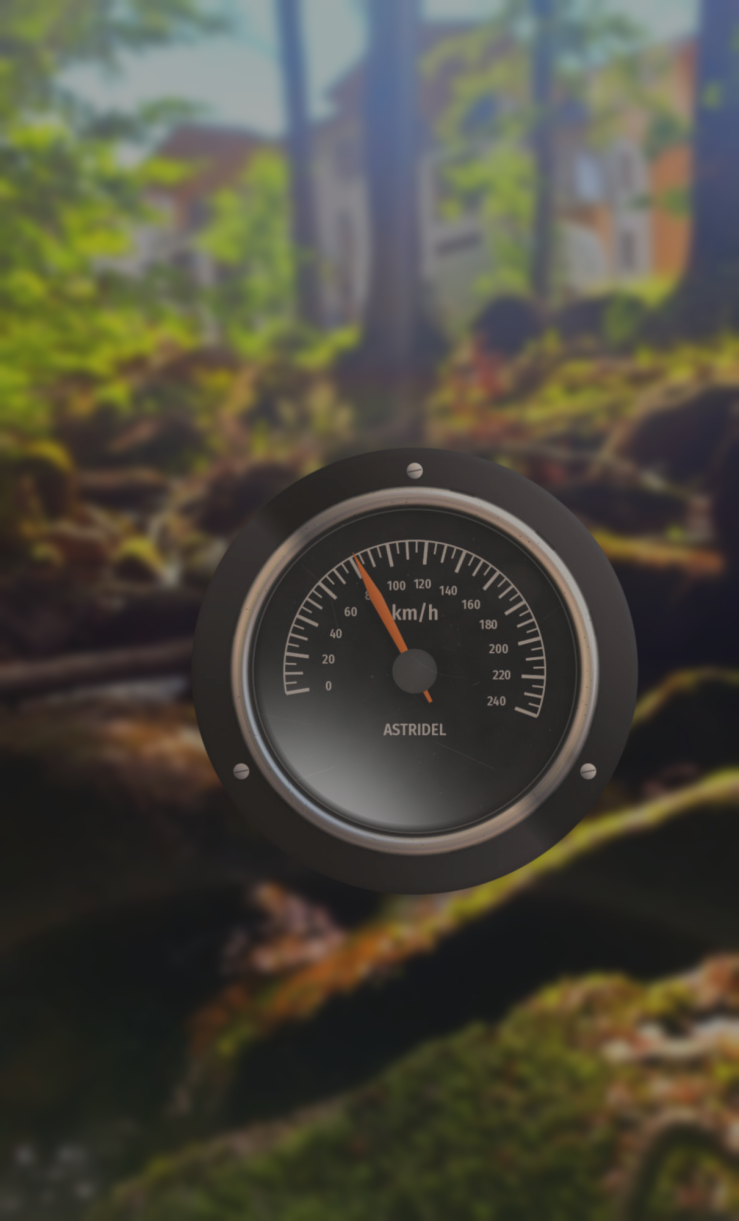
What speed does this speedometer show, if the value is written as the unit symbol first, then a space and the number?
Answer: km/h 82.5
